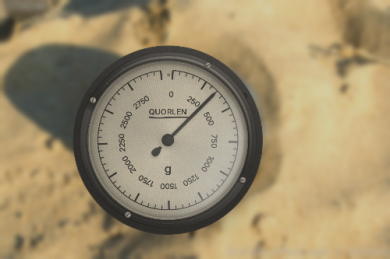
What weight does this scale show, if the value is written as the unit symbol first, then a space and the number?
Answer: g 350
